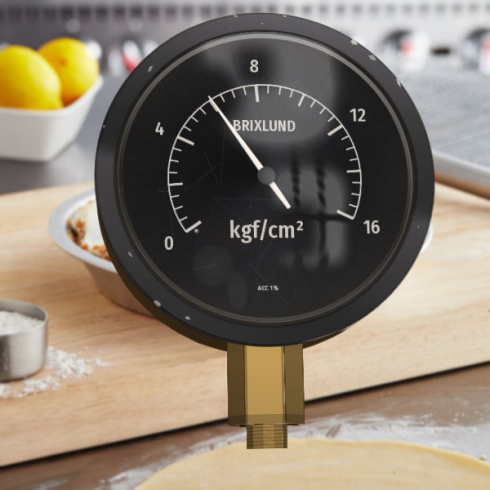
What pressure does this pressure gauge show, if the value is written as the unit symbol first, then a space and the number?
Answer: kg/cm² 6
